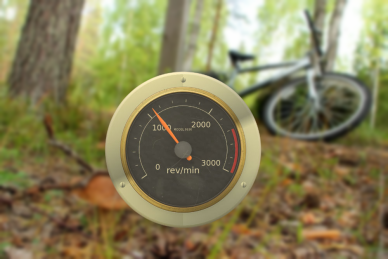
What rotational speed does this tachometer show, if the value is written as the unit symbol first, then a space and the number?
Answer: rpm 1100
